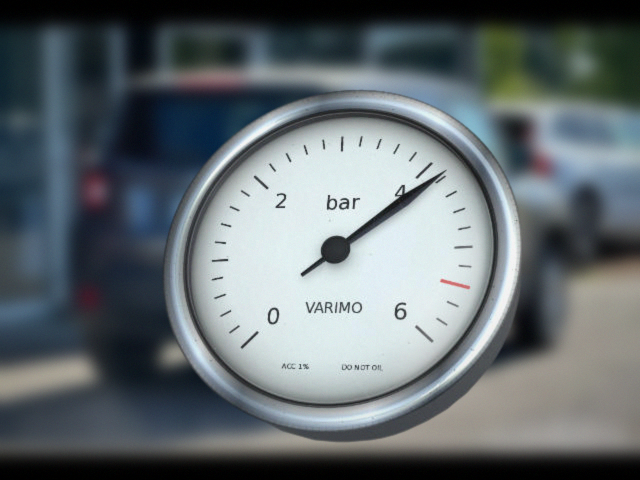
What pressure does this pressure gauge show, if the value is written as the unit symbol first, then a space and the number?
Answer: bar 4.2
